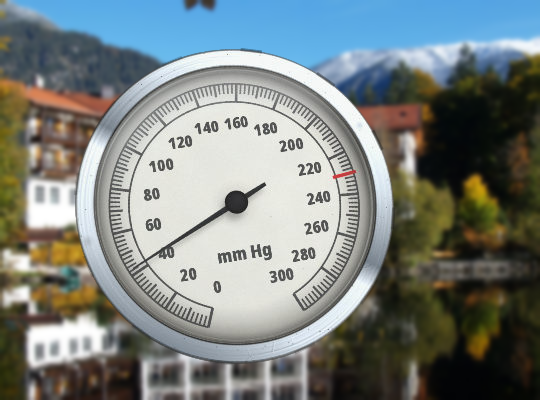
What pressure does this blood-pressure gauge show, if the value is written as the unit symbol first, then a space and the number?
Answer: mmHg 42
